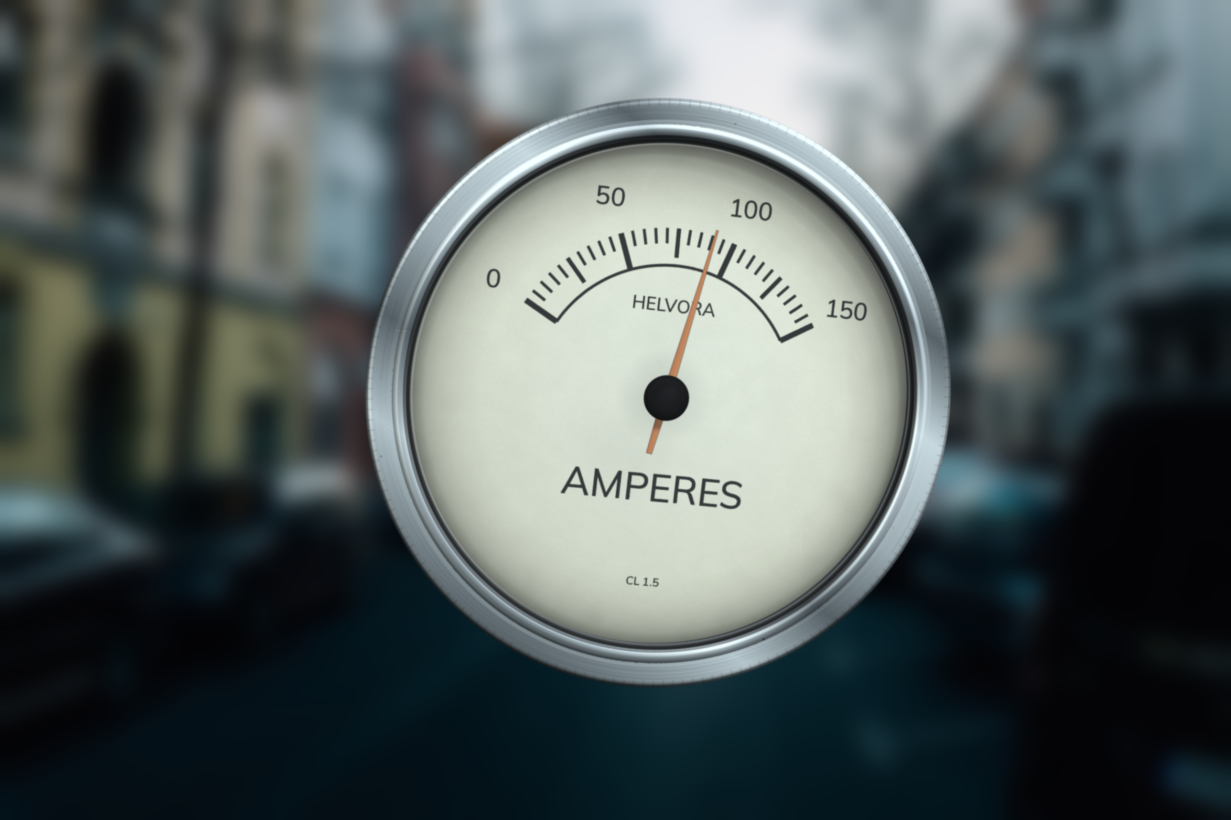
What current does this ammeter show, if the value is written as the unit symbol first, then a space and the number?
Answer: A 90
